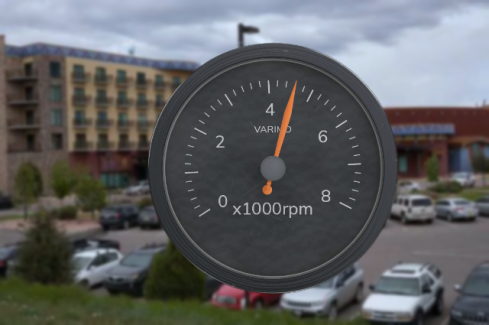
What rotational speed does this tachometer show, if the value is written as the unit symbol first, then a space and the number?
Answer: rpm 4600
